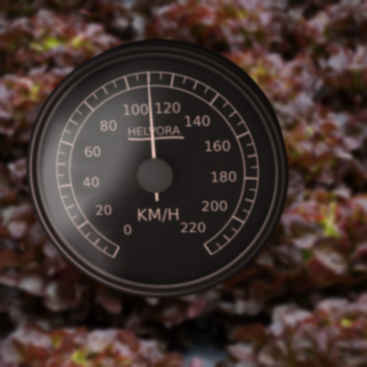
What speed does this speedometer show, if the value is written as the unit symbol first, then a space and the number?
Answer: km/h 110
